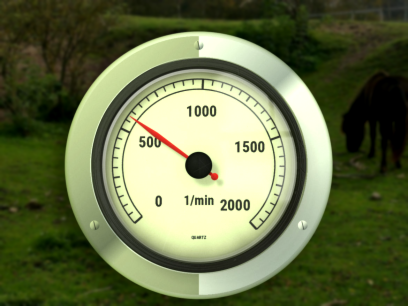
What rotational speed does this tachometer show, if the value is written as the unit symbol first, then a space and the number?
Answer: rpm 575
